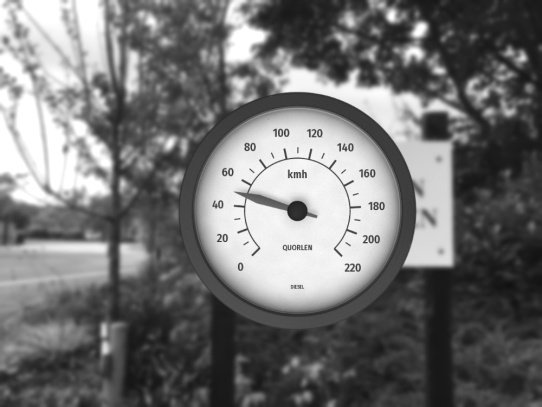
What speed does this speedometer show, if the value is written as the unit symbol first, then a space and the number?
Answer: km/h 50
